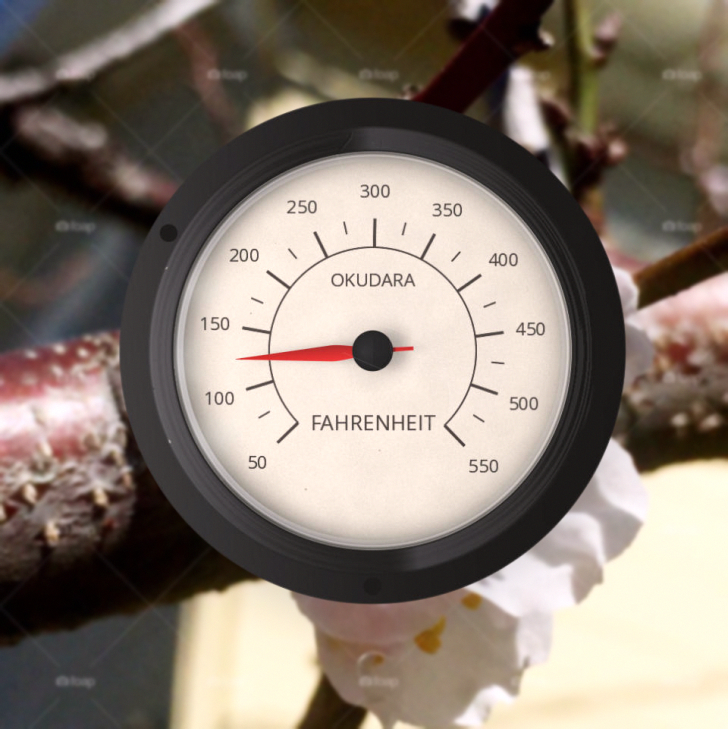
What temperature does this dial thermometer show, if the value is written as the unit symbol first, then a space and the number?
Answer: °F 125
